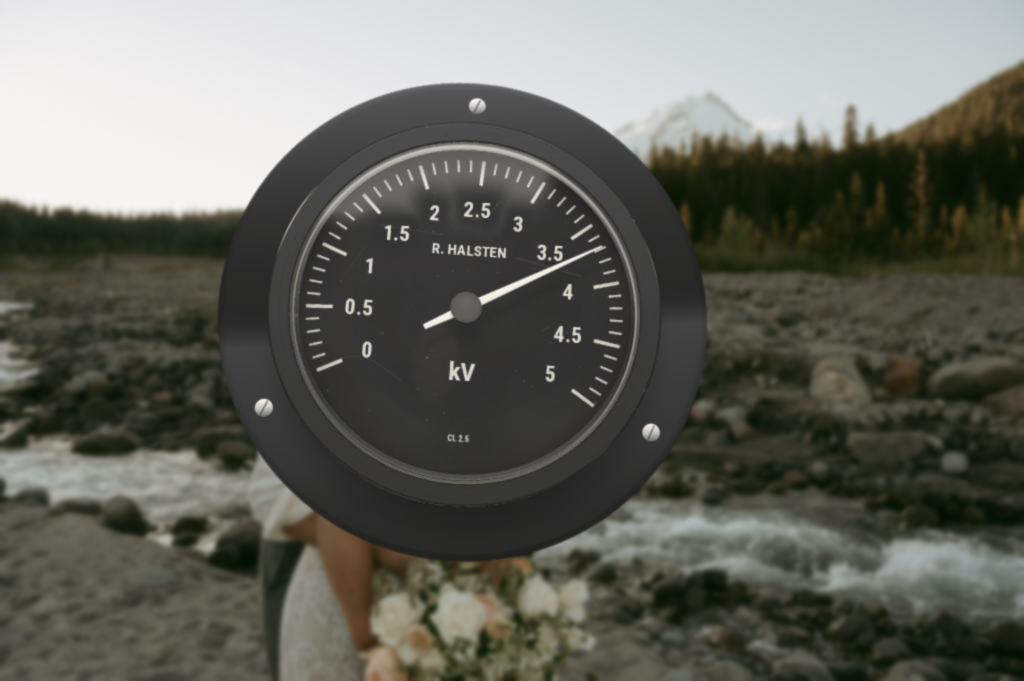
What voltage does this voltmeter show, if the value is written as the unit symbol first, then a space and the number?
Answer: kV 3.7
